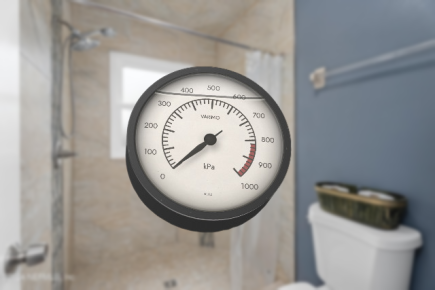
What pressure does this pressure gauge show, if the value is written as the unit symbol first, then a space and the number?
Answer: kPa 0
